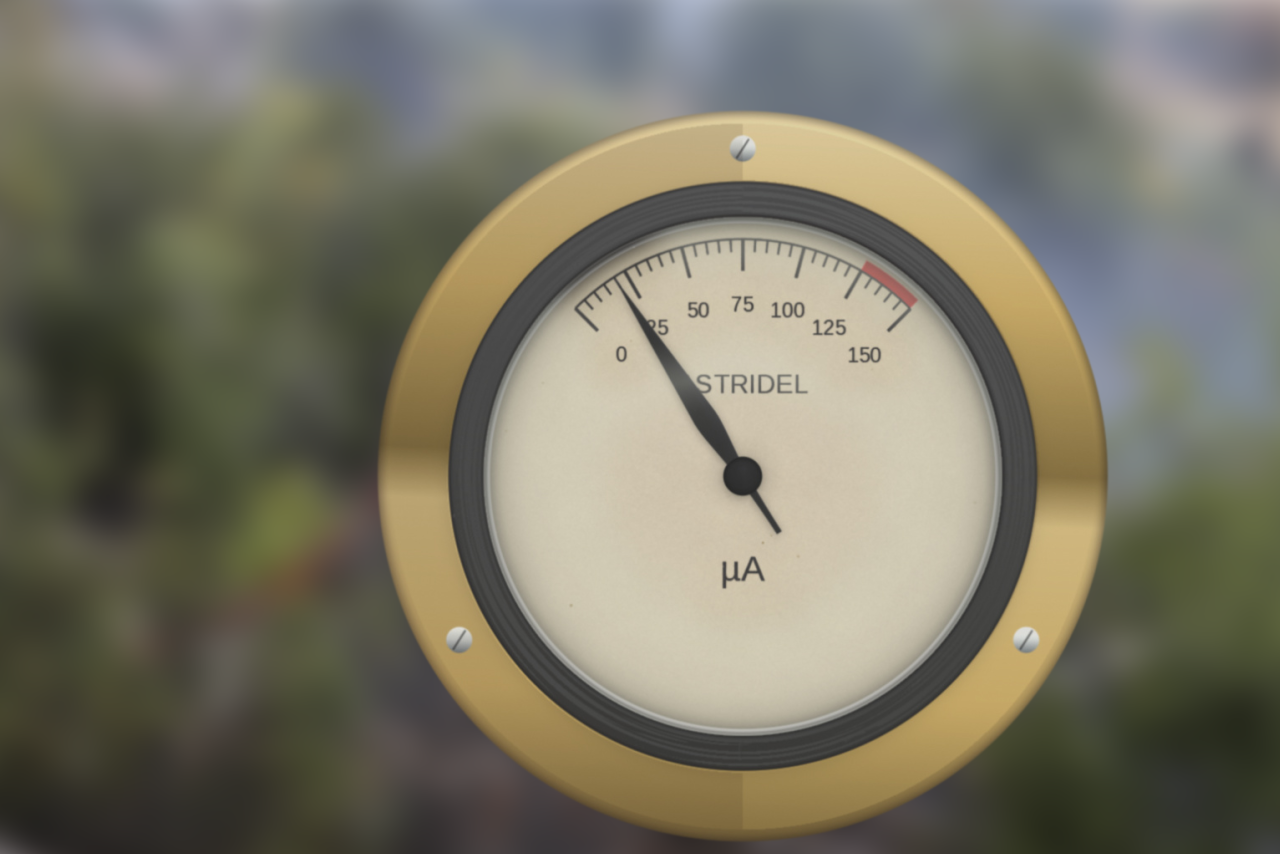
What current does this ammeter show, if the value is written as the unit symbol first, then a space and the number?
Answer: µA 20
